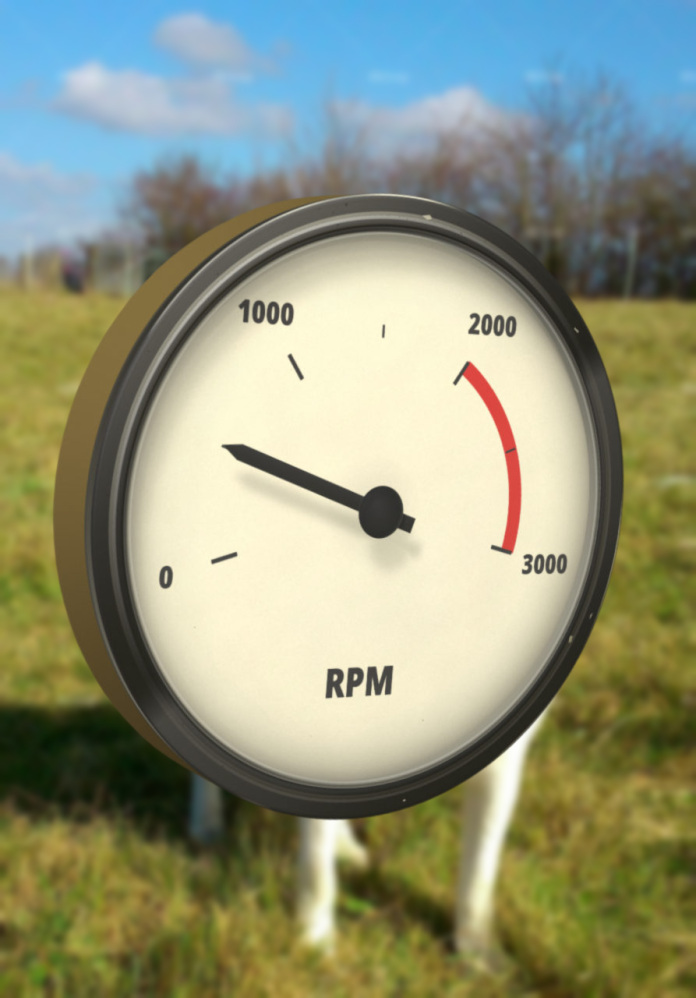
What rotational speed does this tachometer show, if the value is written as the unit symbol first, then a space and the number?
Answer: rpm 500
